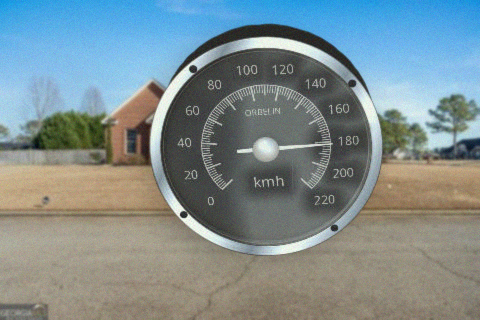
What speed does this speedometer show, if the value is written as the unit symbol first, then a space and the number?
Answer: km/h 180
